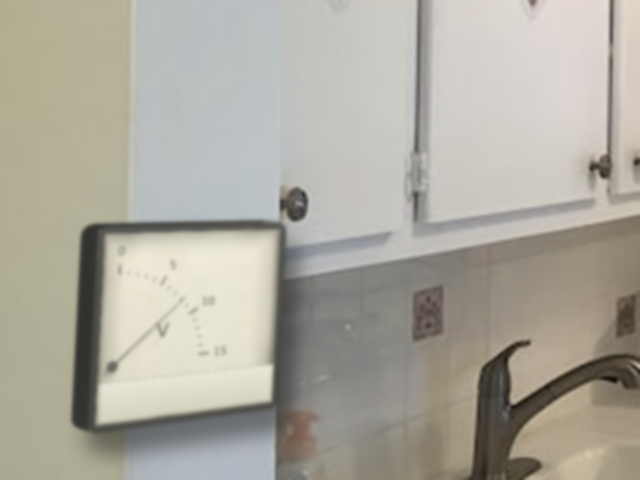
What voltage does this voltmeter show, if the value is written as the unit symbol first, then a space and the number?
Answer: V 8
